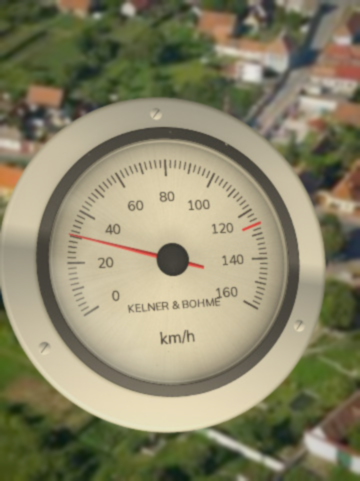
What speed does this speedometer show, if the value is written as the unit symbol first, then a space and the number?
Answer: km/h 30
